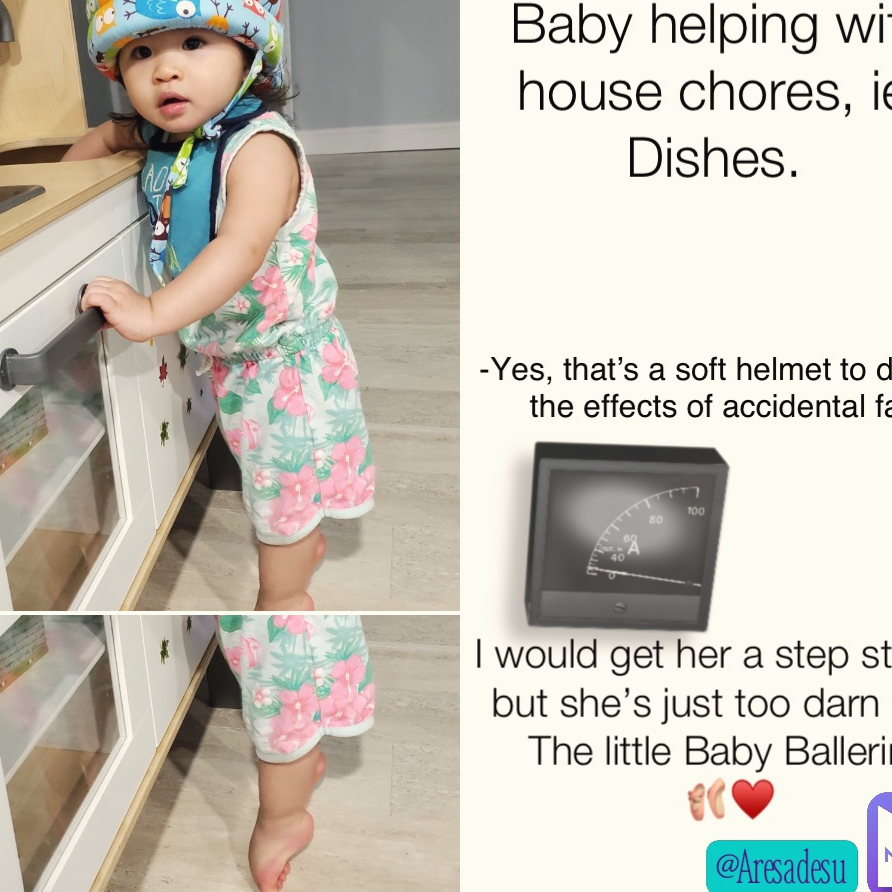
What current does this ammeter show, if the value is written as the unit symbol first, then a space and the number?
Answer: A 20
